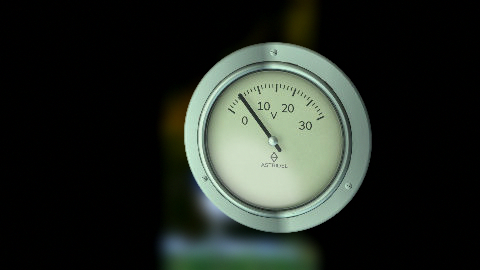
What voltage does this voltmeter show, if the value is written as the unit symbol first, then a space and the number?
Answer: V 5
